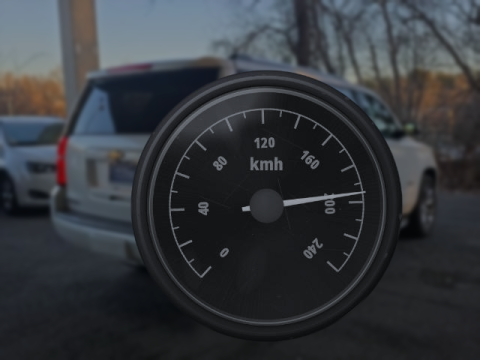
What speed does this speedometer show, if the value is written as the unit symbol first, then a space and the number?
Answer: km/h 195
